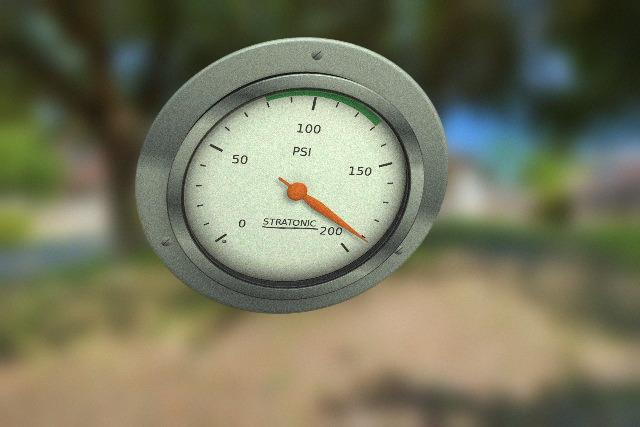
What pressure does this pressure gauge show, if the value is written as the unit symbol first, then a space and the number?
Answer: psi 190
